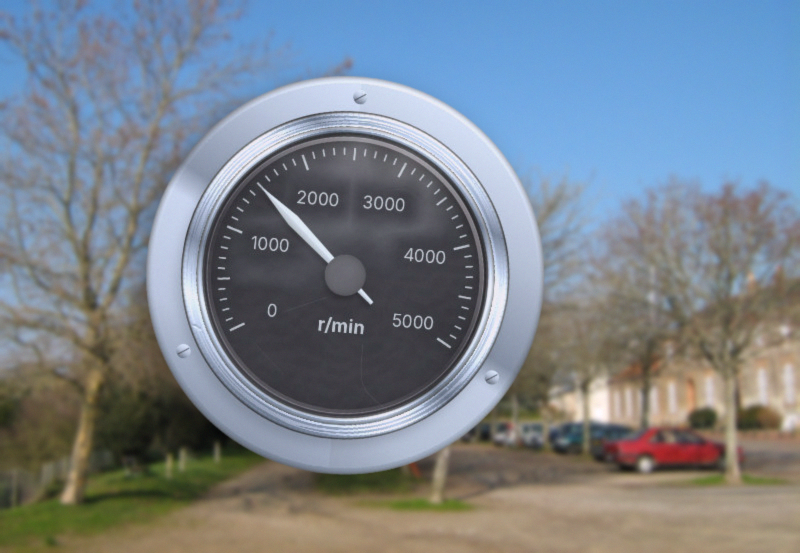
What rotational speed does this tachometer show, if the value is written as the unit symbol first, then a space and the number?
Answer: rpm 1500
